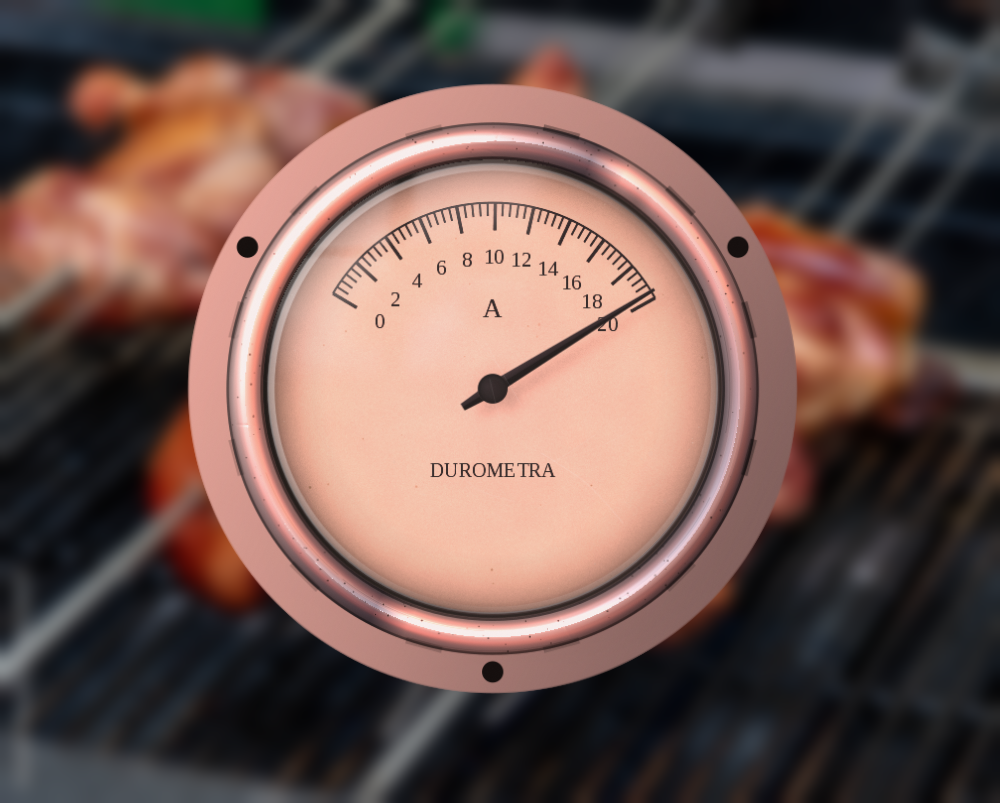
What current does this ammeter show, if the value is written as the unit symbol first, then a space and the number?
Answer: A 19.6
